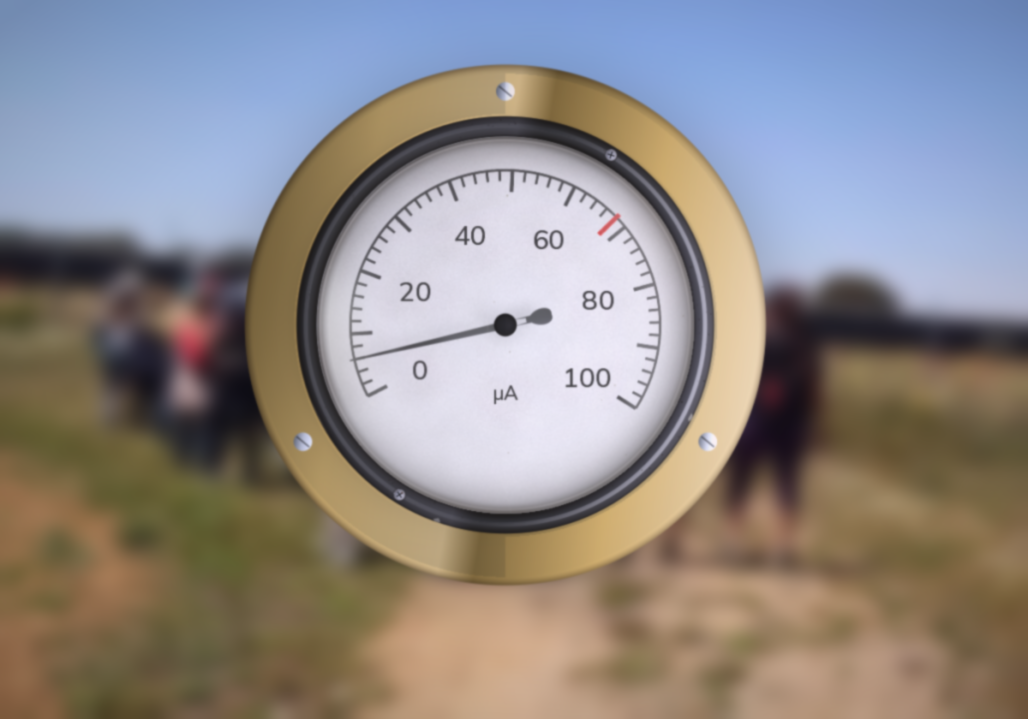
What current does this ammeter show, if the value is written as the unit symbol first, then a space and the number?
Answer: µA 6
